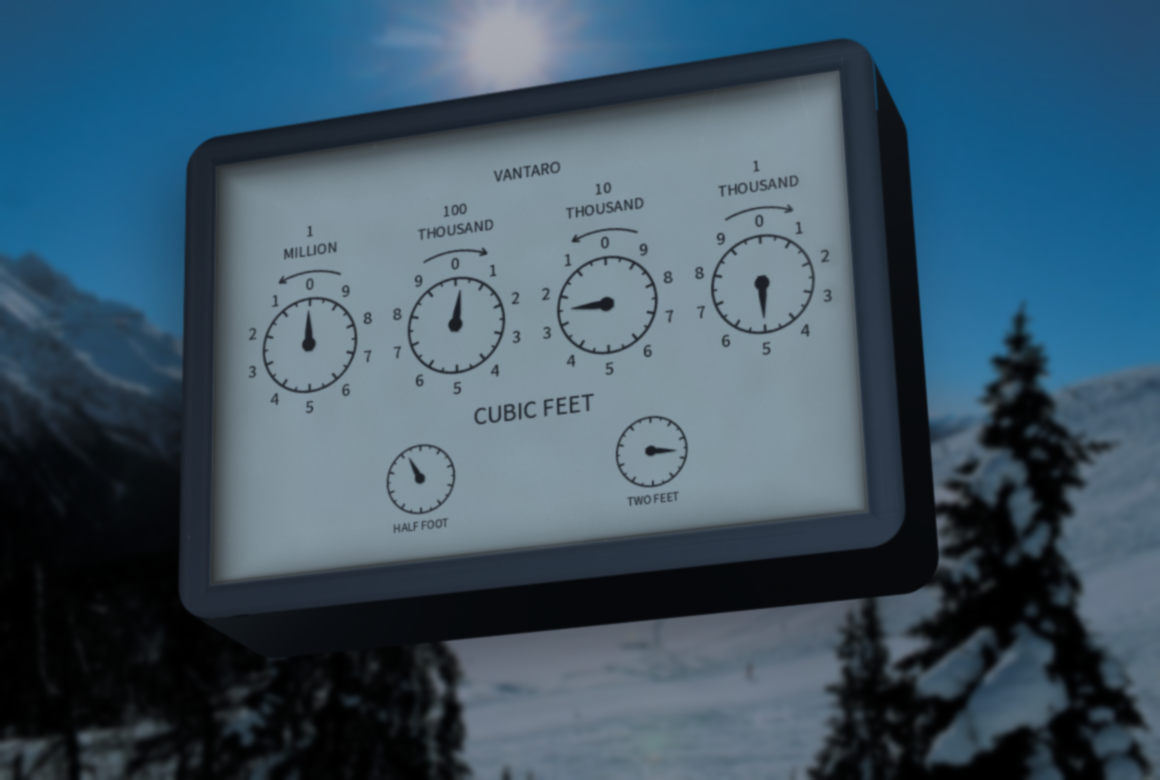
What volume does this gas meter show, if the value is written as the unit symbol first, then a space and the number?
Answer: ft³ 2500
